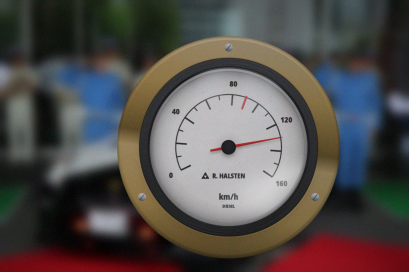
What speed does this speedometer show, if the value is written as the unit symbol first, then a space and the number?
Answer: km/h 130
